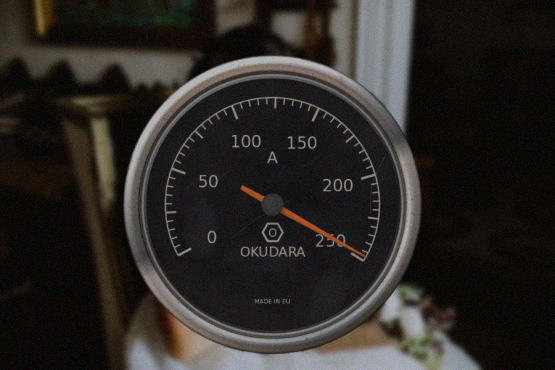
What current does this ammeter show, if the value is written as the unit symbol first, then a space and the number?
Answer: A 247.5
